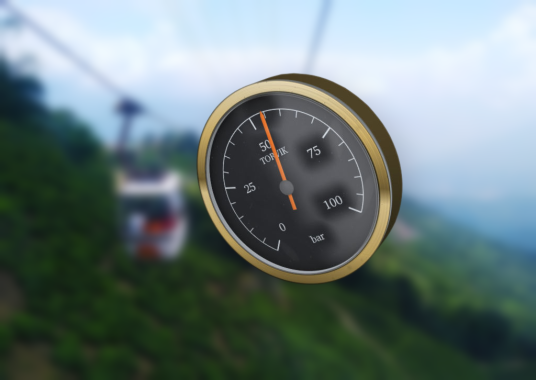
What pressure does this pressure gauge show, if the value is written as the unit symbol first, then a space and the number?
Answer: bar 55
